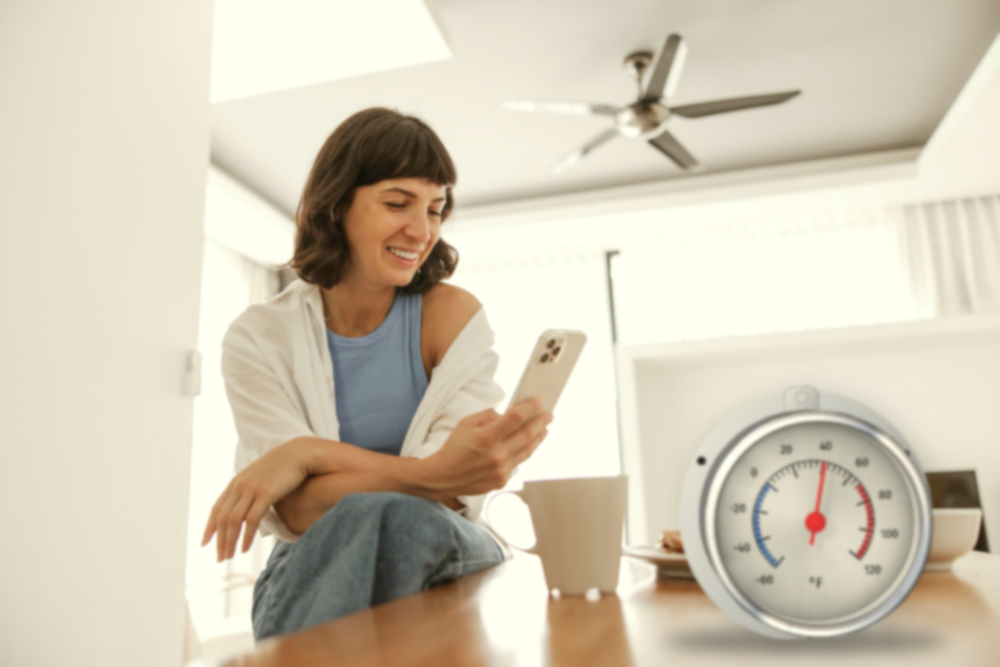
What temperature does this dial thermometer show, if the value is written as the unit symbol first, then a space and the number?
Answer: °F 40
